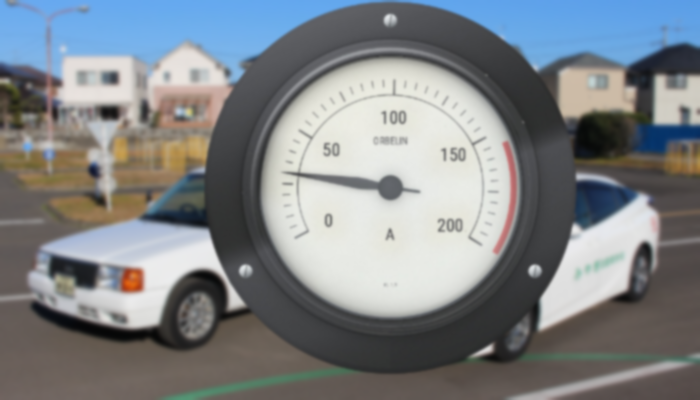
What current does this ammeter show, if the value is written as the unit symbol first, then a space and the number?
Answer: A 30
